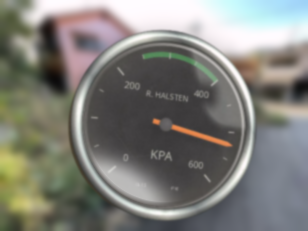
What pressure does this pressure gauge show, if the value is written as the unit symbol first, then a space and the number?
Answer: kPa 525
